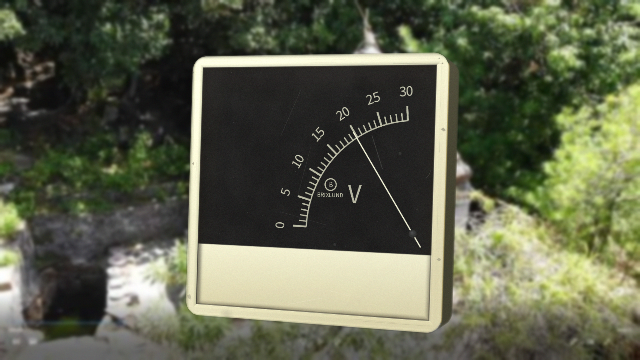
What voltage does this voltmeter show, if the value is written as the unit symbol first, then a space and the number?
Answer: V 20
